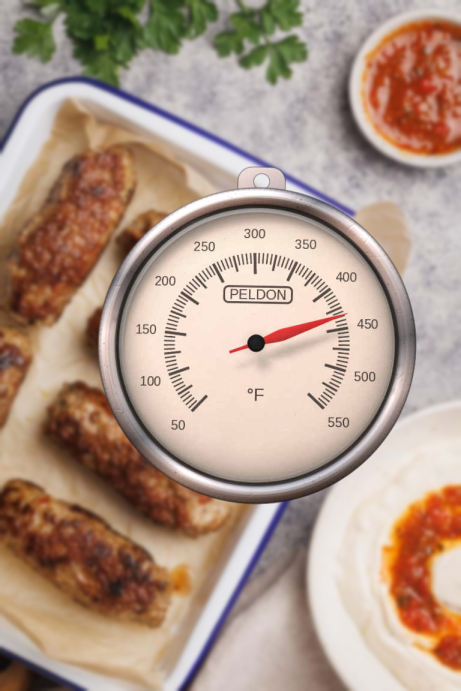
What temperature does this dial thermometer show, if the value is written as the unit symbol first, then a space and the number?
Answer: °F 435
